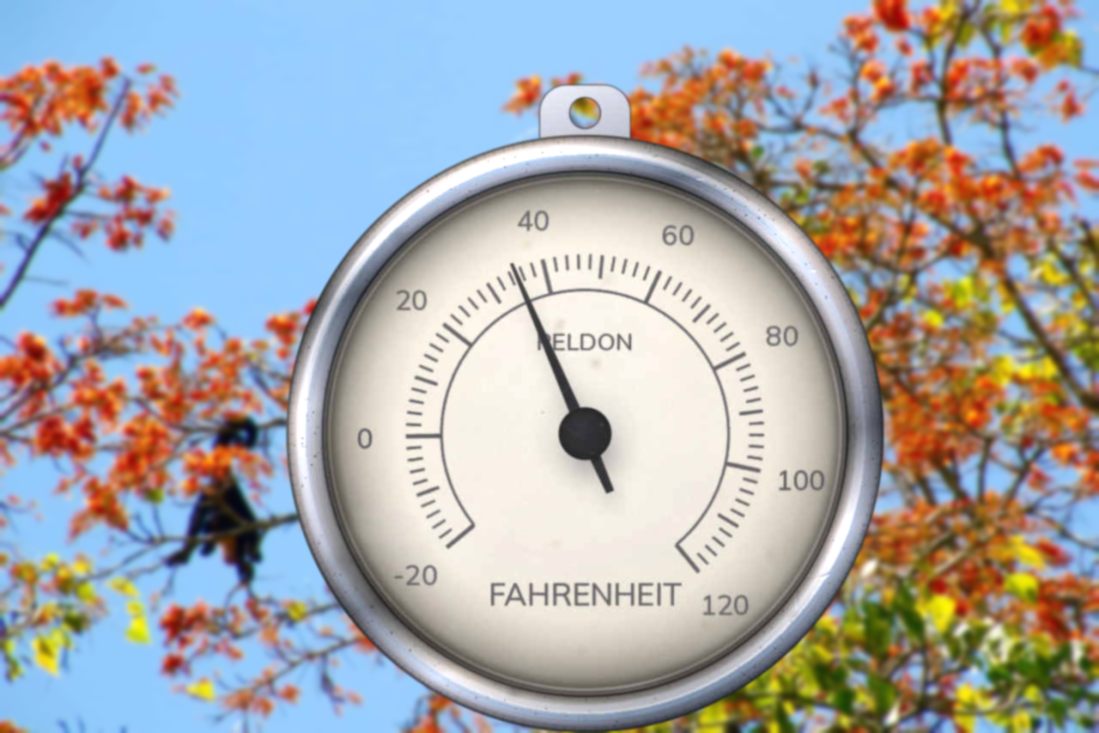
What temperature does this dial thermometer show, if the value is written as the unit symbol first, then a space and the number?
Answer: °F 35
